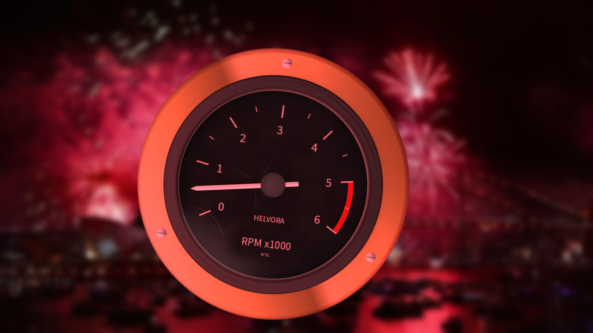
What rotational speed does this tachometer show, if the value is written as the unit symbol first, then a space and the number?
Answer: rpm 500
